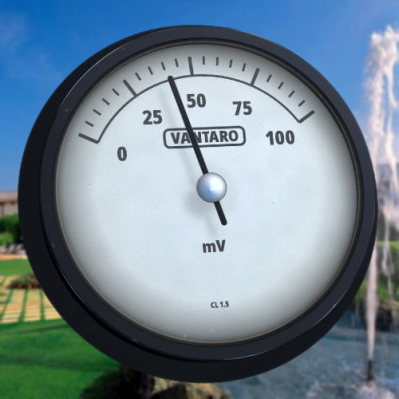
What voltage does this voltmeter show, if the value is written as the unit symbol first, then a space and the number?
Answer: mV 40
